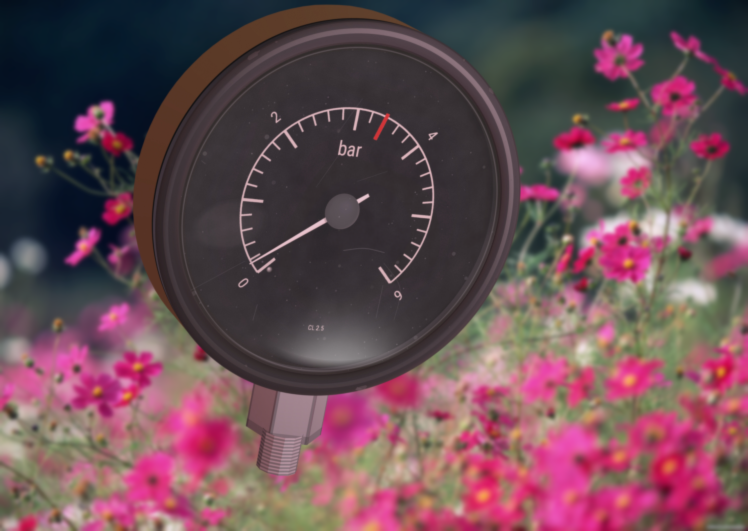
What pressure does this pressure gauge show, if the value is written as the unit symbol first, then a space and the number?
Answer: bar 0.2
